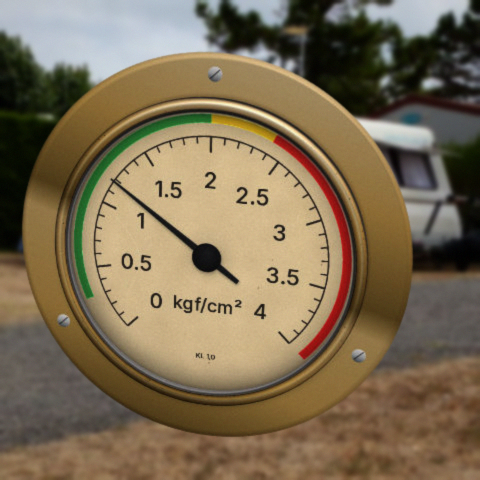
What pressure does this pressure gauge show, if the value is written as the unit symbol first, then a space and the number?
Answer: kg/cm² 1.2
